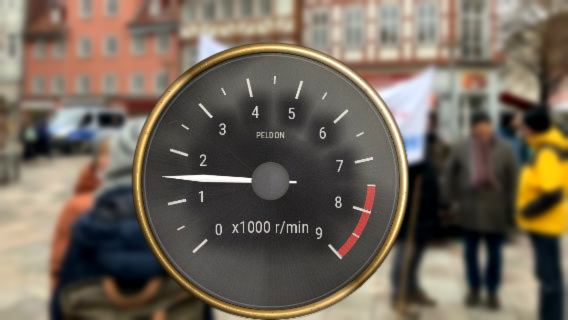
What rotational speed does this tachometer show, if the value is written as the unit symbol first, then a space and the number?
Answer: rpm 1500
